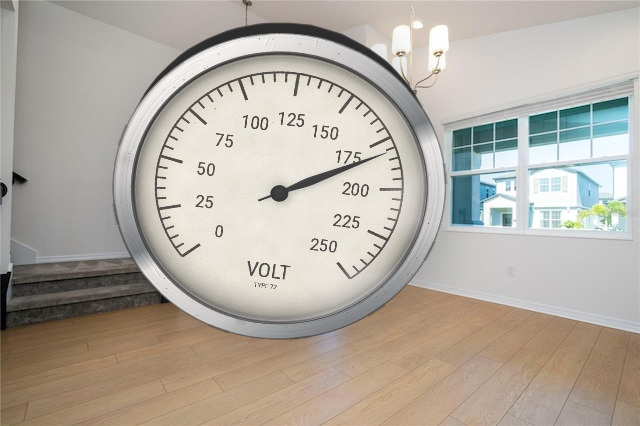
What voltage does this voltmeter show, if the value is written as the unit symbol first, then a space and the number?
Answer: V 180
